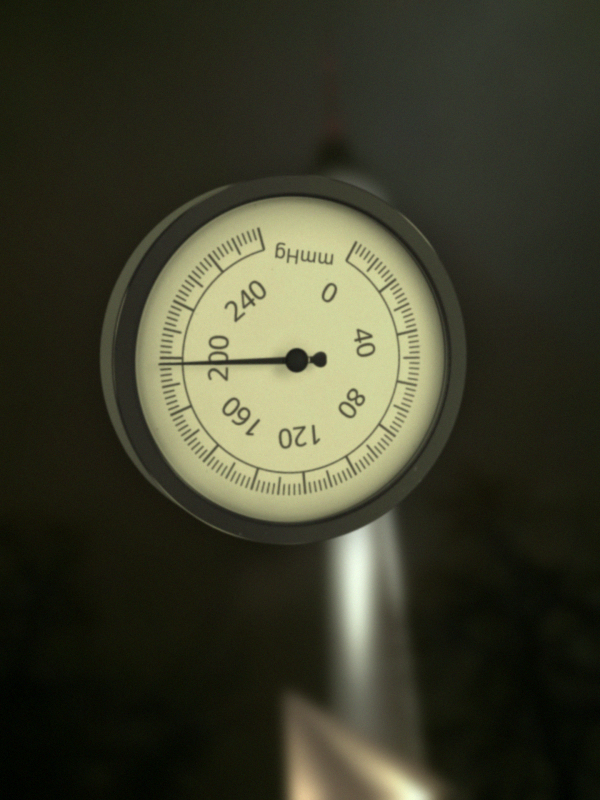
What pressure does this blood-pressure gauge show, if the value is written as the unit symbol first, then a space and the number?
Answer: mmHg 198
